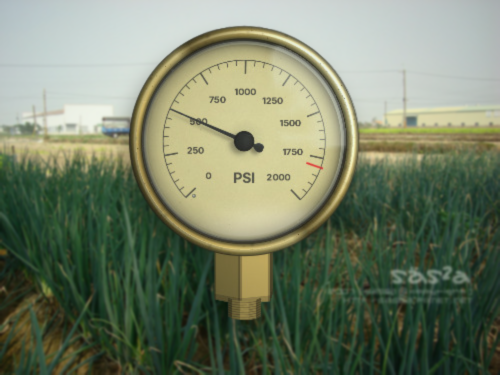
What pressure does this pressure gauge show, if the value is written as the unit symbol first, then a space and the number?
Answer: psi 500
